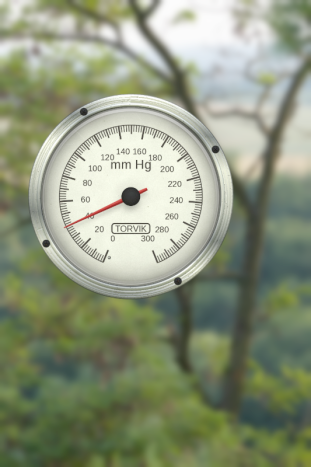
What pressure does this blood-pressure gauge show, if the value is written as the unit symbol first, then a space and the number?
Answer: mmHg 40
